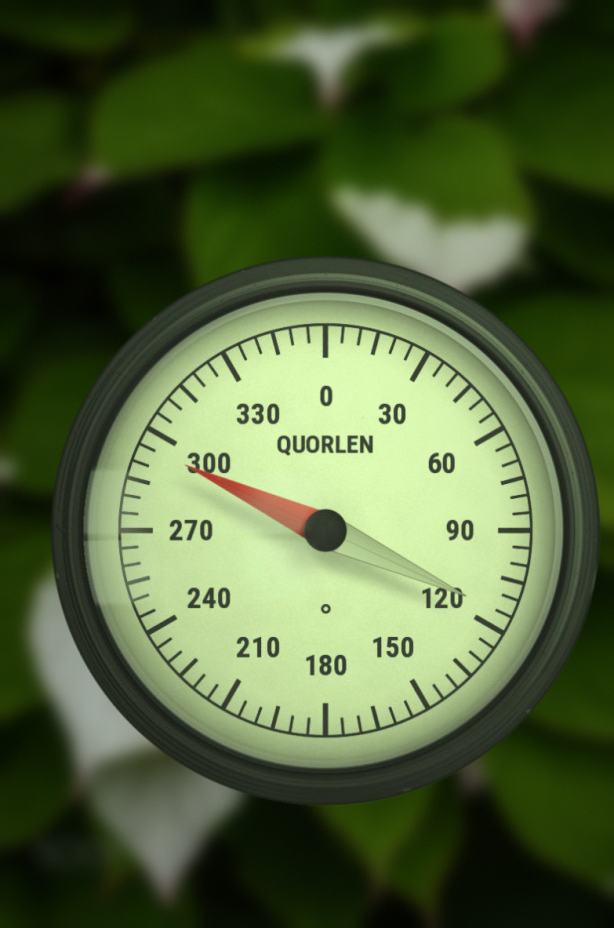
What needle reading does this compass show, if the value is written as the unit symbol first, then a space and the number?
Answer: ° 295
